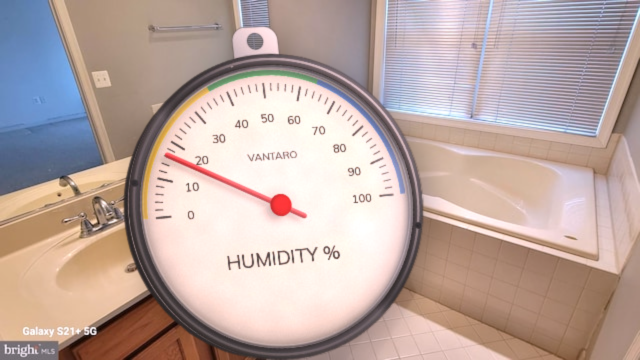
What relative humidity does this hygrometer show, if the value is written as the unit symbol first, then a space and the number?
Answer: % 16
